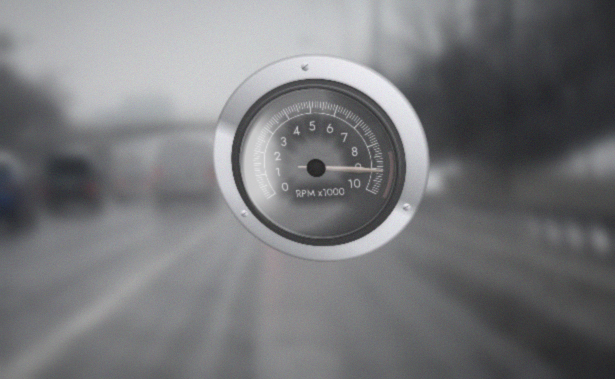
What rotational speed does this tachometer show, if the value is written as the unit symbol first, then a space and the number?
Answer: rpm 9000
